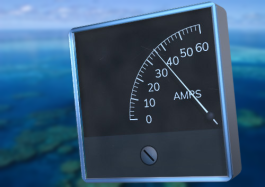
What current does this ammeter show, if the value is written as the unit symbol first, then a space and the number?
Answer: A 36
